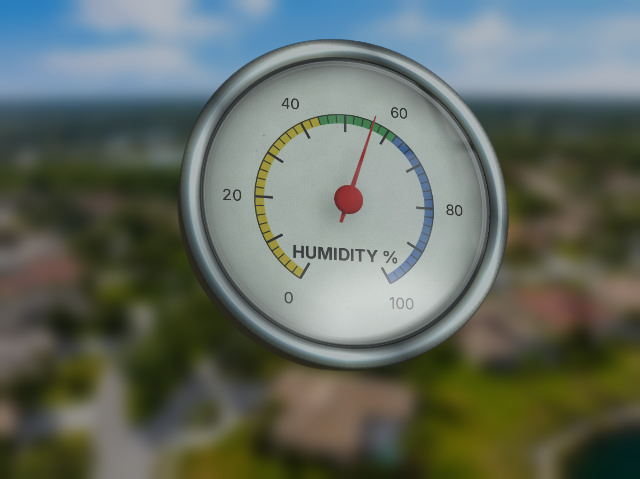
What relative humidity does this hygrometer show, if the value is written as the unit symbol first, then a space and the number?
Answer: % 56
